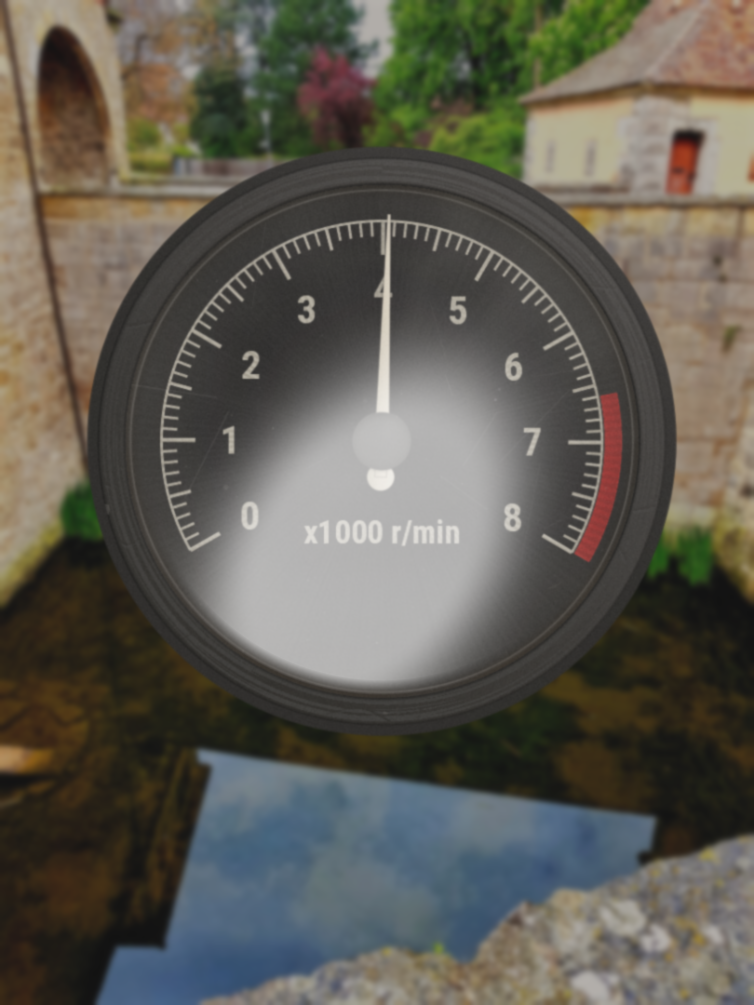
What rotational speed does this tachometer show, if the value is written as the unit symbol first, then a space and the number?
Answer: rpm 4050
